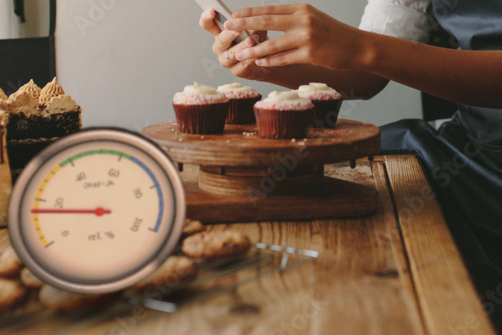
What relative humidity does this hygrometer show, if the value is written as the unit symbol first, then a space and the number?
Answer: % 16
